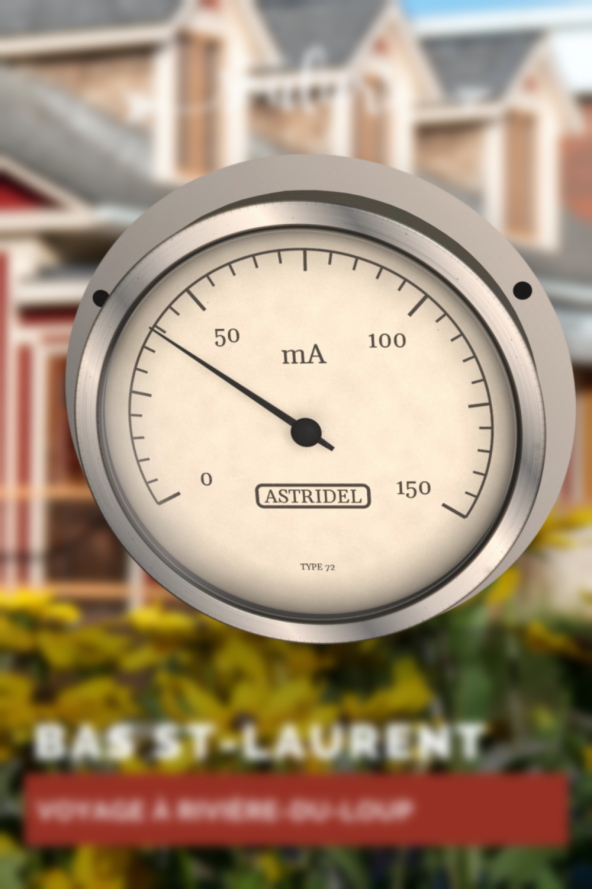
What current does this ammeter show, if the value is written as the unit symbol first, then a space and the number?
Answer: mA 40
